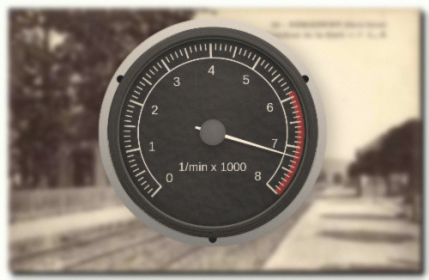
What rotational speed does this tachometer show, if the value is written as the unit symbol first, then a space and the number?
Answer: rpm 7200
